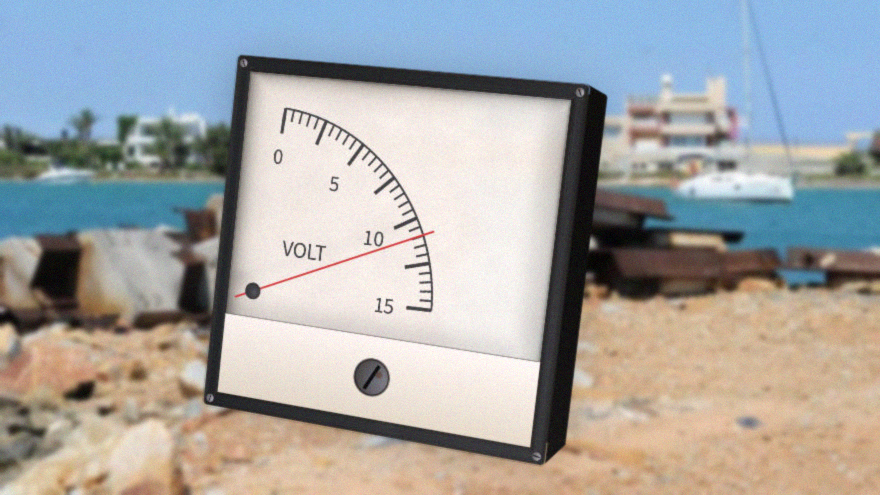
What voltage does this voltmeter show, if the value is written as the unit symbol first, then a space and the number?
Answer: V 11
